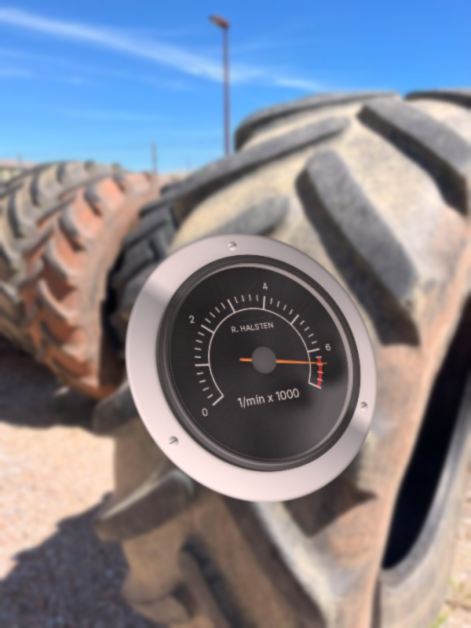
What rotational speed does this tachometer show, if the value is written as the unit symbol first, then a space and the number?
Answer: rpm 6400
